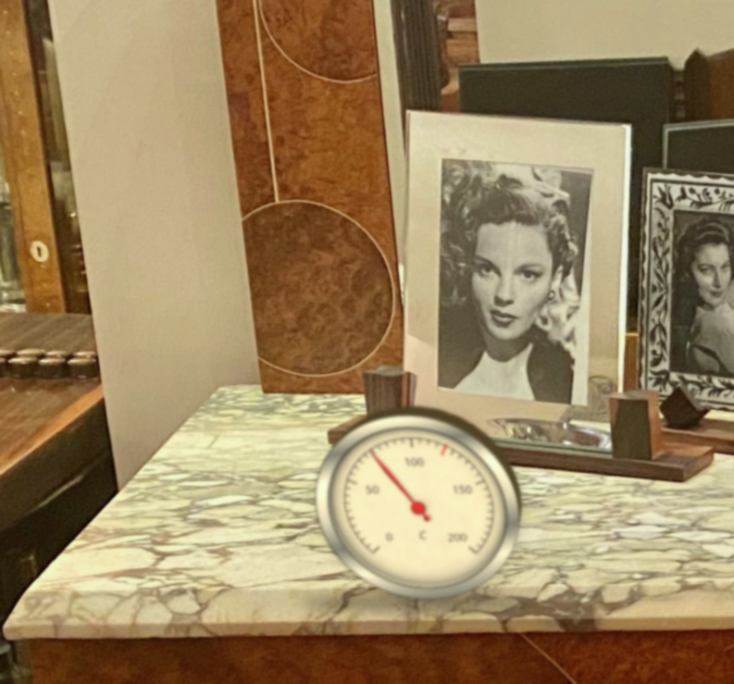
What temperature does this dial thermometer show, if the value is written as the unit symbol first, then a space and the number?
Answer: °C 75
